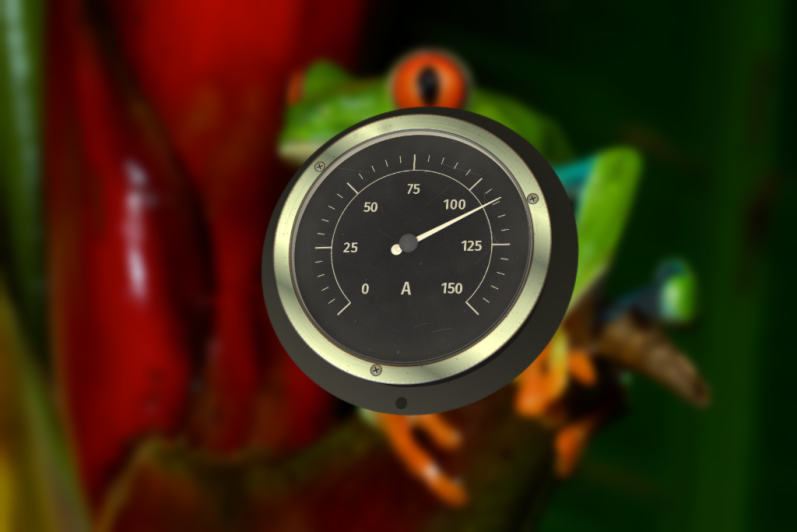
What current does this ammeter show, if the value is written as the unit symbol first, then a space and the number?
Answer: A 110
